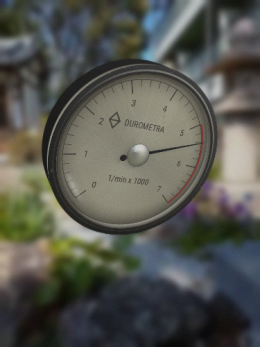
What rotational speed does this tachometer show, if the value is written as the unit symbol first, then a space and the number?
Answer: rpm 5400
